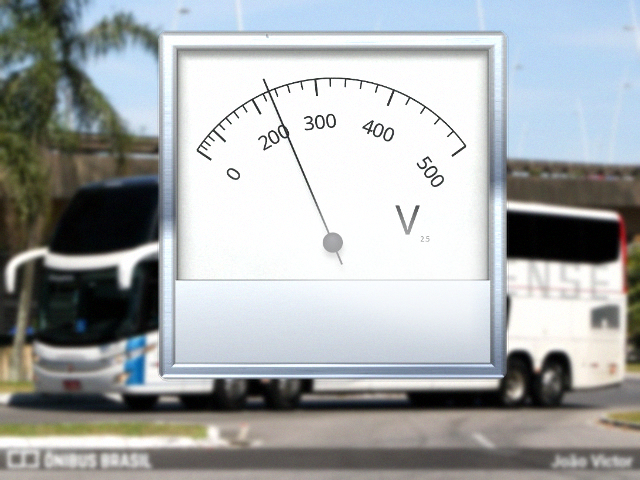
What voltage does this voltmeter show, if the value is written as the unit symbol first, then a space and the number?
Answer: V 230
